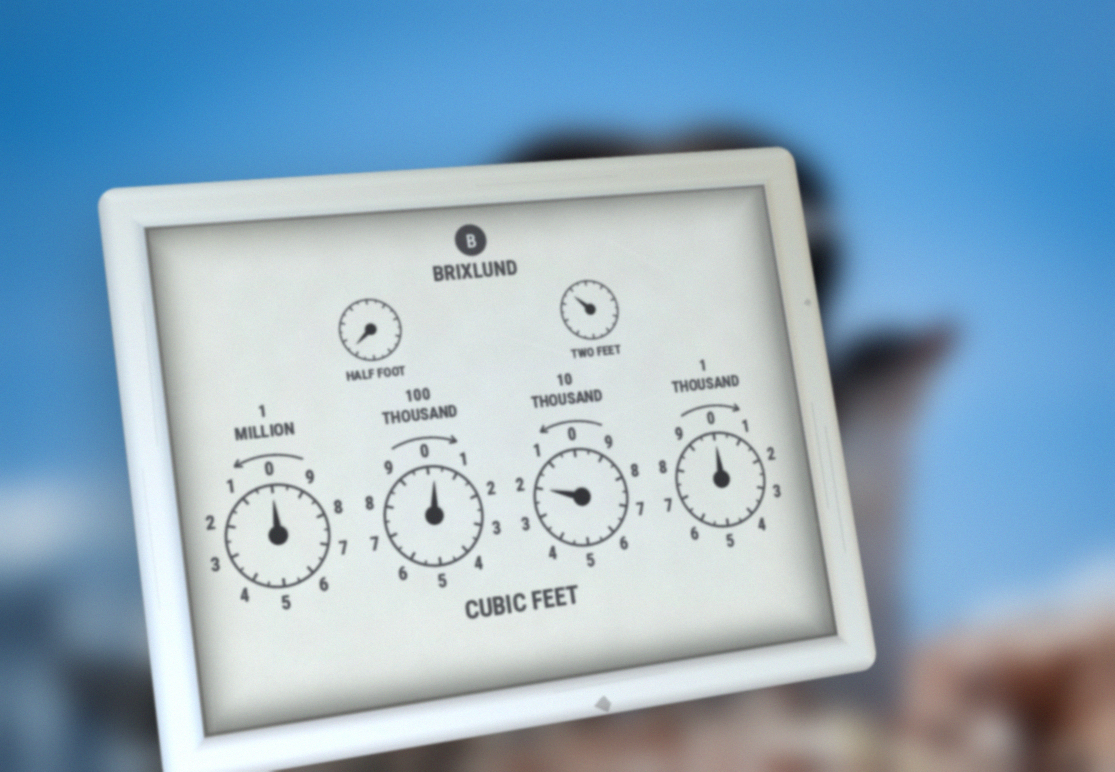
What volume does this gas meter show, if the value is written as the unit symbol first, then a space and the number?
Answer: ft³ 2000
